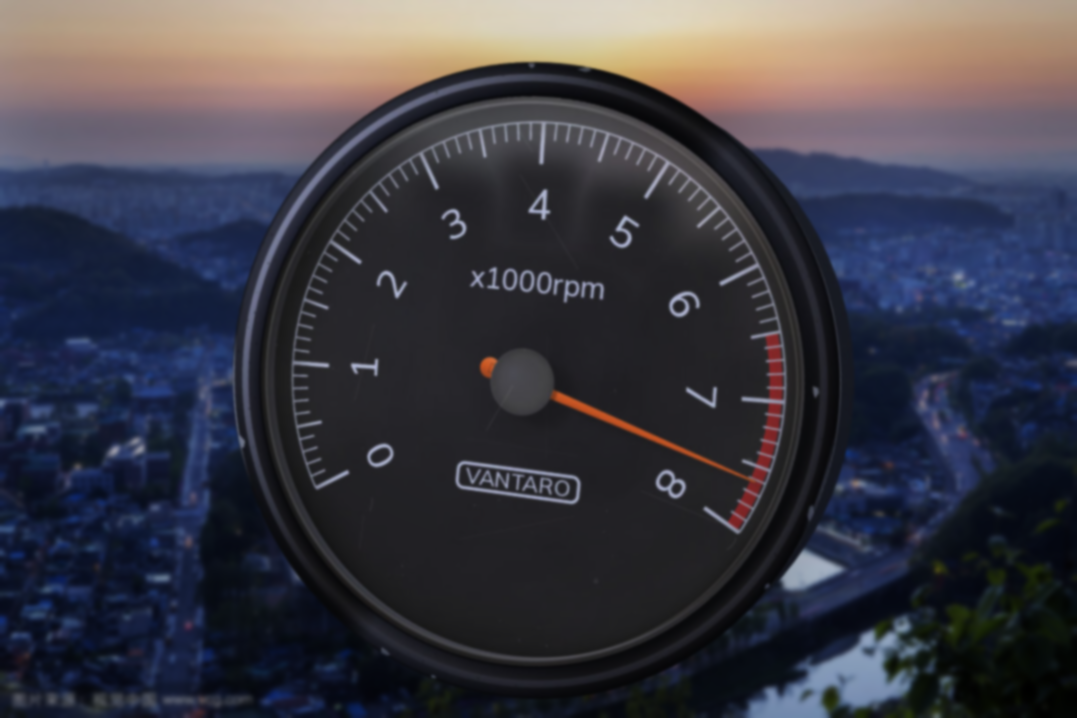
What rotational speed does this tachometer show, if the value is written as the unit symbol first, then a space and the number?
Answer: rpm 7600
